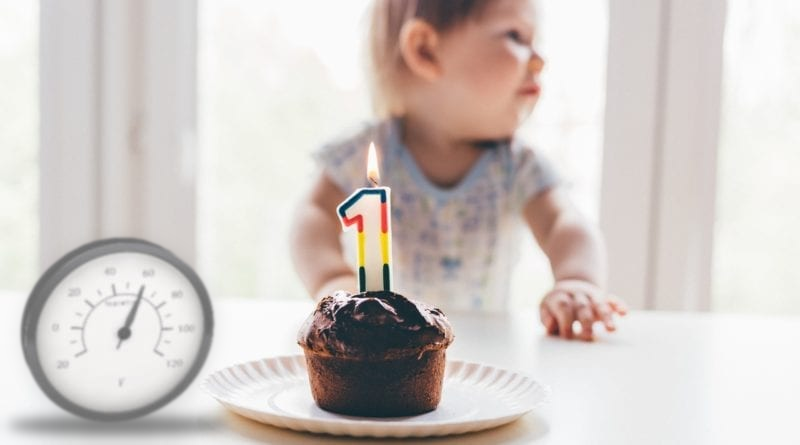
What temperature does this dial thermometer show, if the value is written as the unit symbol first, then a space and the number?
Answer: °F 60
